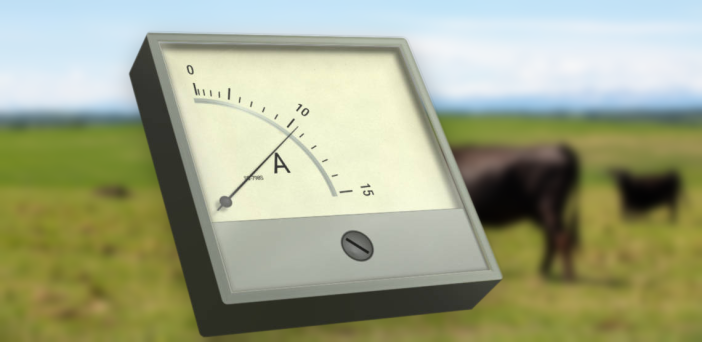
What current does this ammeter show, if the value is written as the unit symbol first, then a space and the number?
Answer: A 10.5
